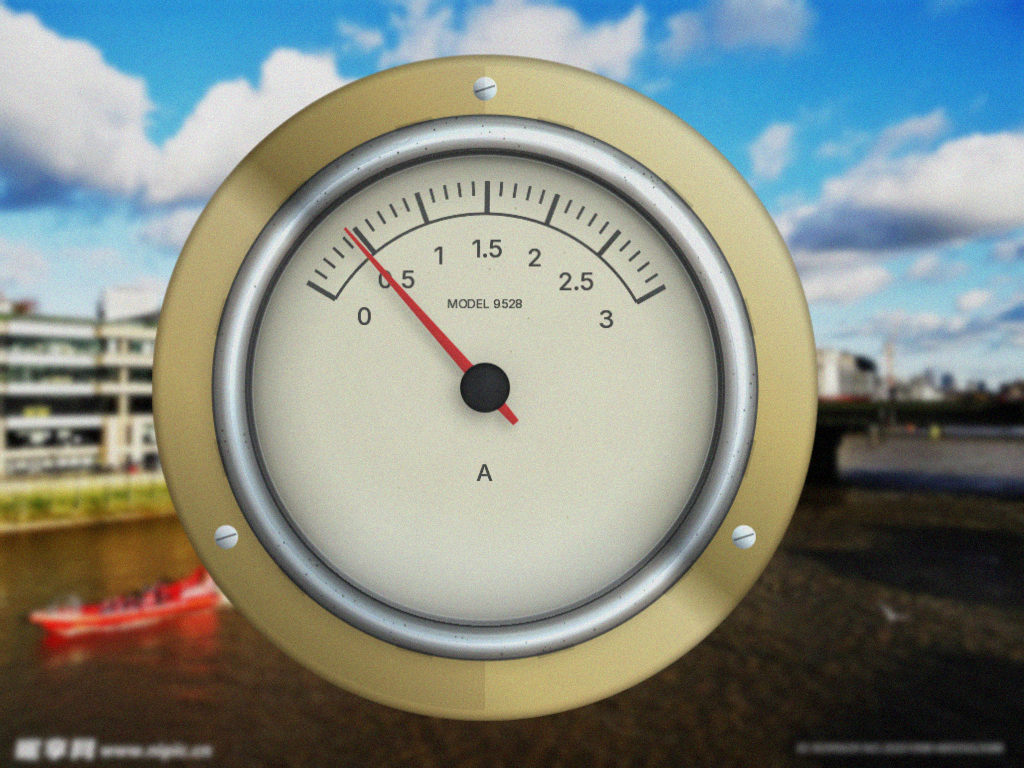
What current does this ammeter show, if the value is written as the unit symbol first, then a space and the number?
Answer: A 0.45
